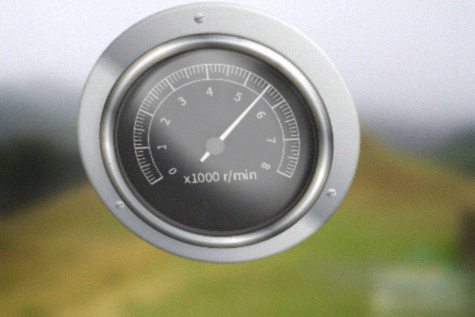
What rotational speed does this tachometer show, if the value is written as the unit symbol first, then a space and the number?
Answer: rpm 5500
